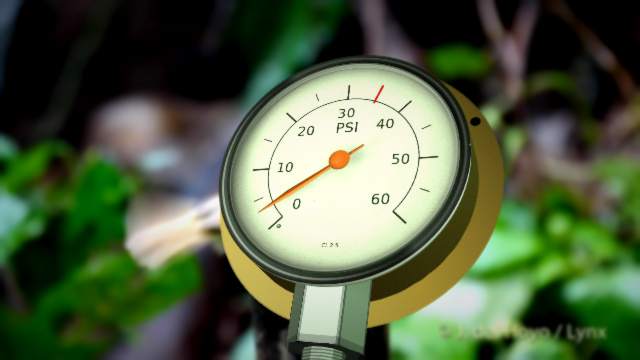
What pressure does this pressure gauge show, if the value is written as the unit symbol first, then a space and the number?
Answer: psi 2.5
